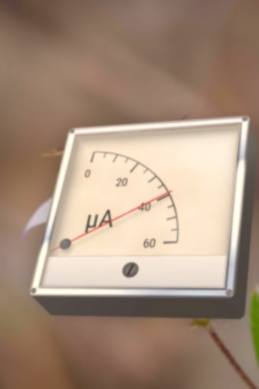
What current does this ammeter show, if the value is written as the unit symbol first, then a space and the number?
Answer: µA 40
